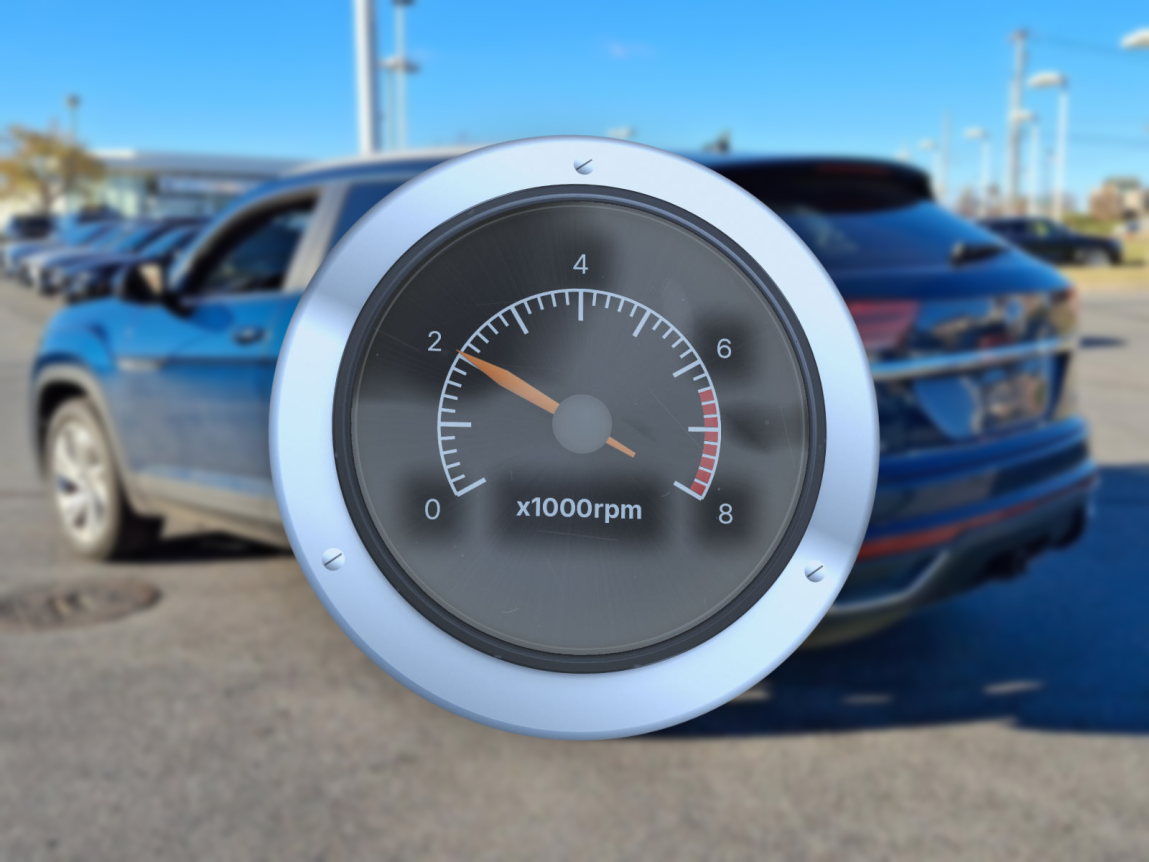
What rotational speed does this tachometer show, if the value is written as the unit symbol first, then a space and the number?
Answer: rpm 2000
